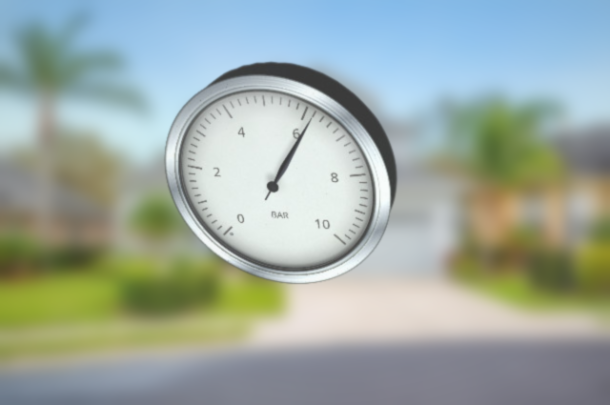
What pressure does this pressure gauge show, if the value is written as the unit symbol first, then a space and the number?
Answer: bar 6.2
